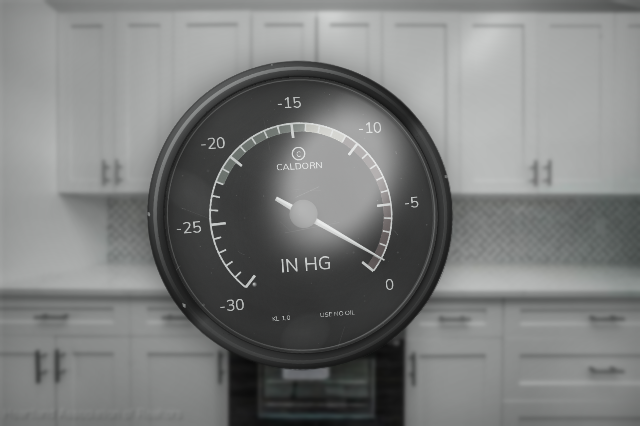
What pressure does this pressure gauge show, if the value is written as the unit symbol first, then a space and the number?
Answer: inHg -1
